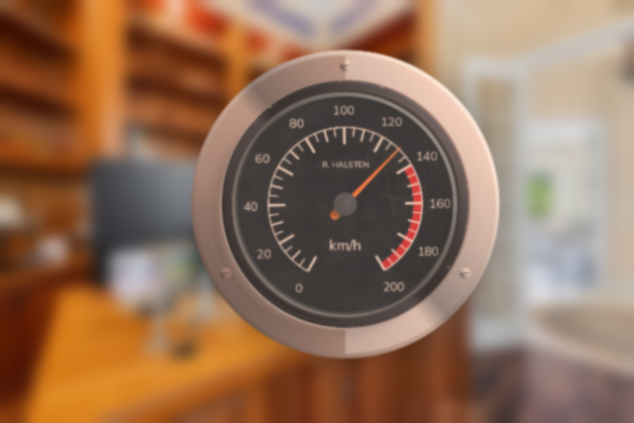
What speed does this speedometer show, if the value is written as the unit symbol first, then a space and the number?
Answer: km/h 130
